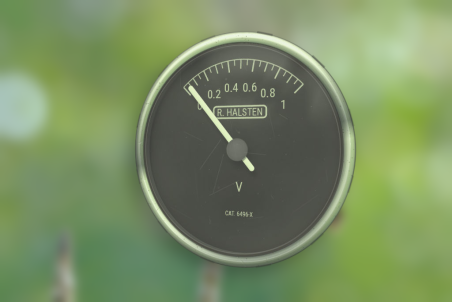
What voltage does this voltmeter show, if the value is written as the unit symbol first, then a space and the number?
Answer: V 0.05
